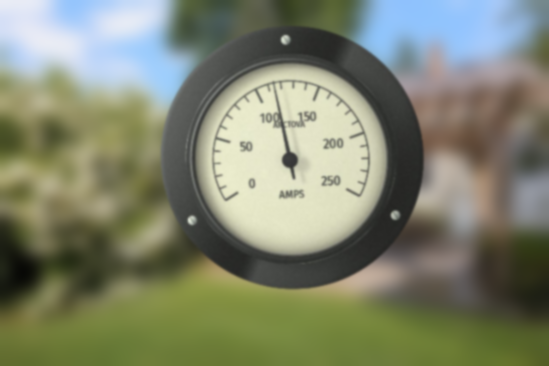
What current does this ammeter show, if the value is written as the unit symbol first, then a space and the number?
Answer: A 115
